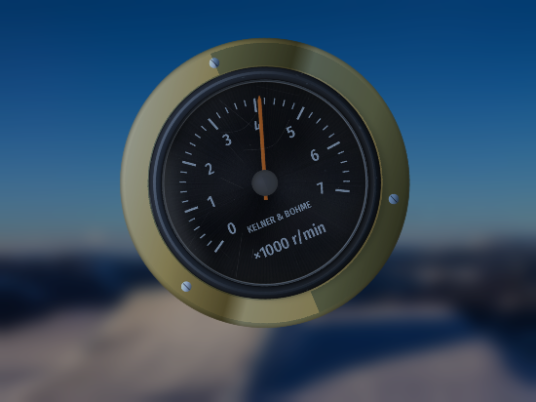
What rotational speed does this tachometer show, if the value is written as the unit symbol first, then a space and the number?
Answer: rpm 4100
